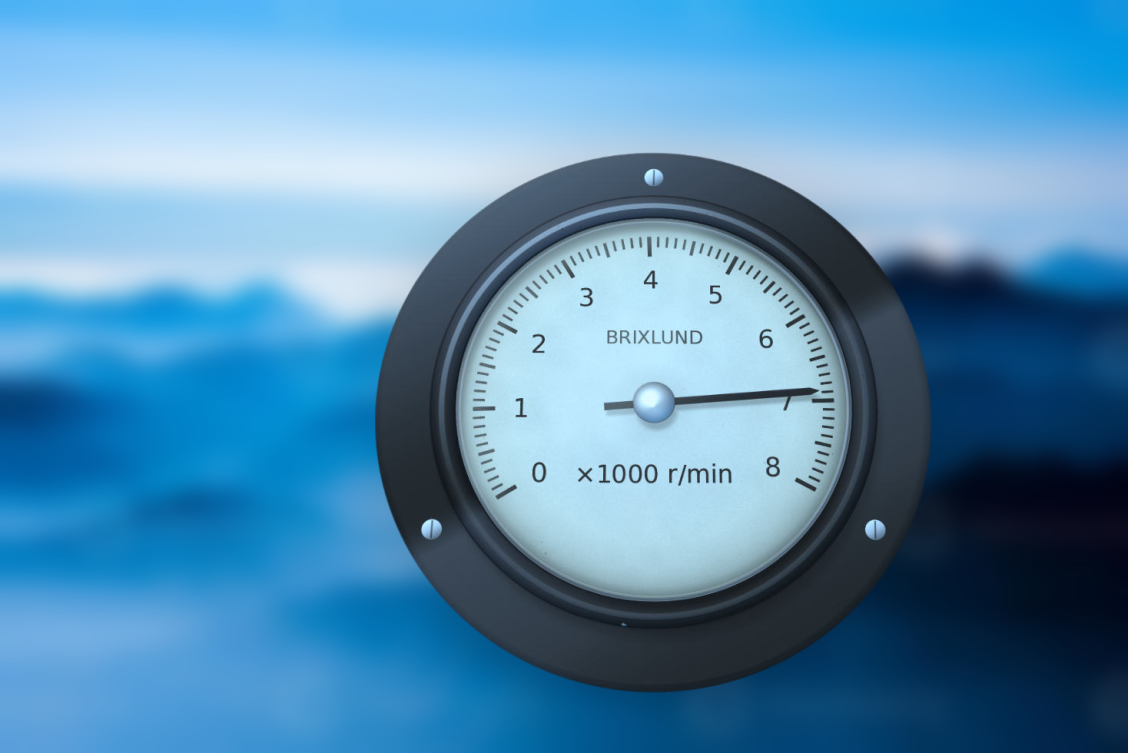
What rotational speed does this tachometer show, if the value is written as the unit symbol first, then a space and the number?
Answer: rpm 6900
